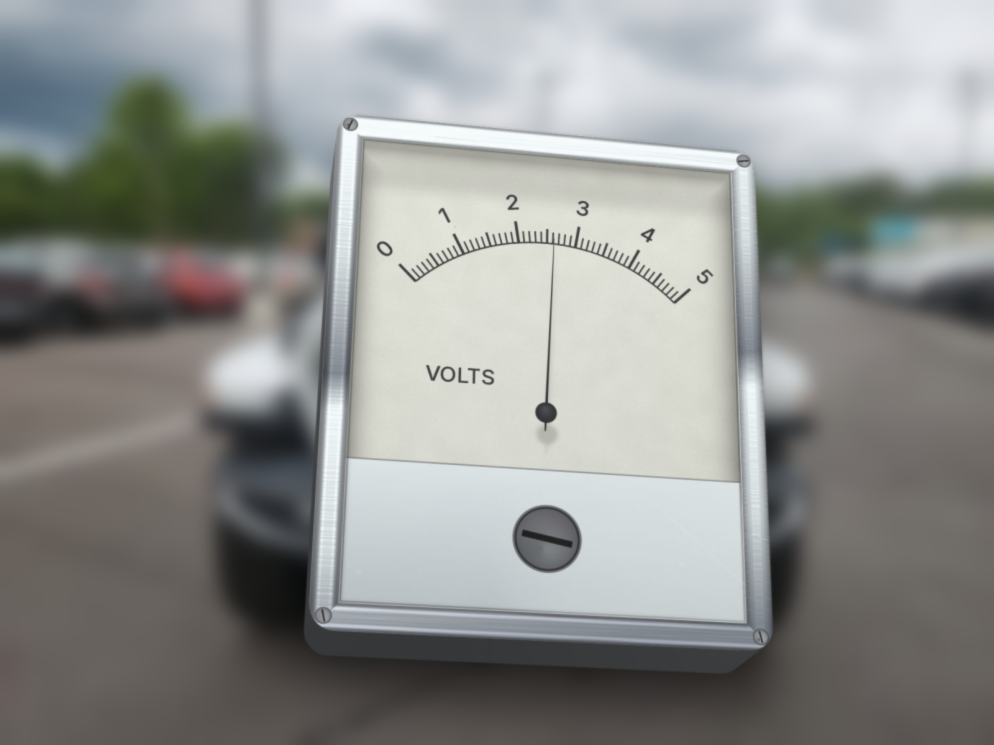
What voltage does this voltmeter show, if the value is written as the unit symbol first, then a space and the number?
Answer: V 2.6
